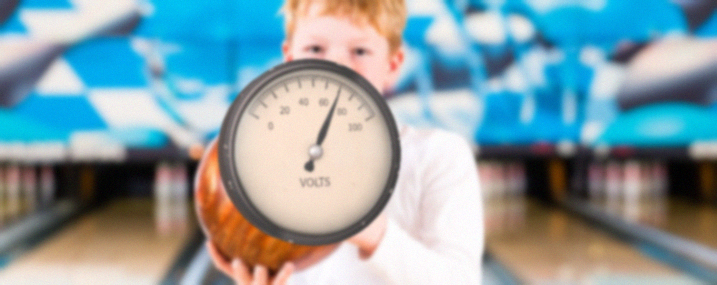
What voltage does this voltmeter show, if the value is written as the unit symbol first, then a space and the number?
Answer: V 70
